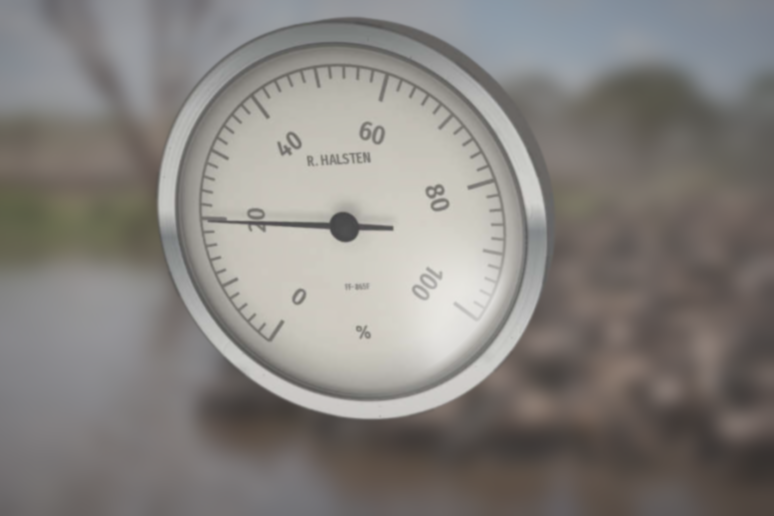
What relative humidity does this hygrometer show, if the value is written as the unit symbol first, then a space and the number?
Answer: % 20
